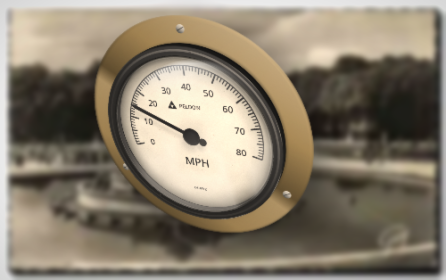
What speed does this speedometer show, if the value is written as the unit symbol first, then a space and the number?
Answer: mph 15
